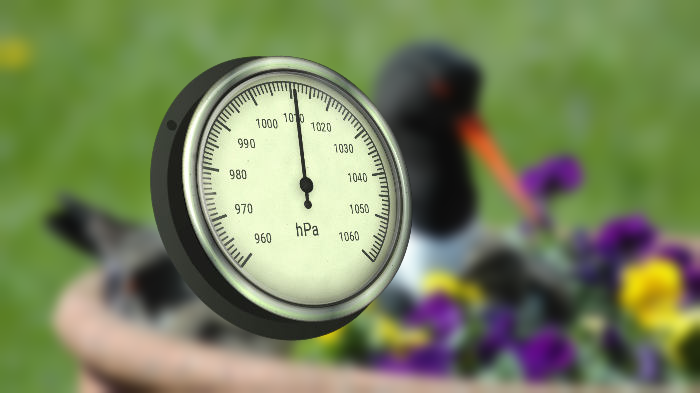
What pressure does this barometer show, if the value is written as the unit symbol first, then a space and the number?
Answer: hPa 1010
